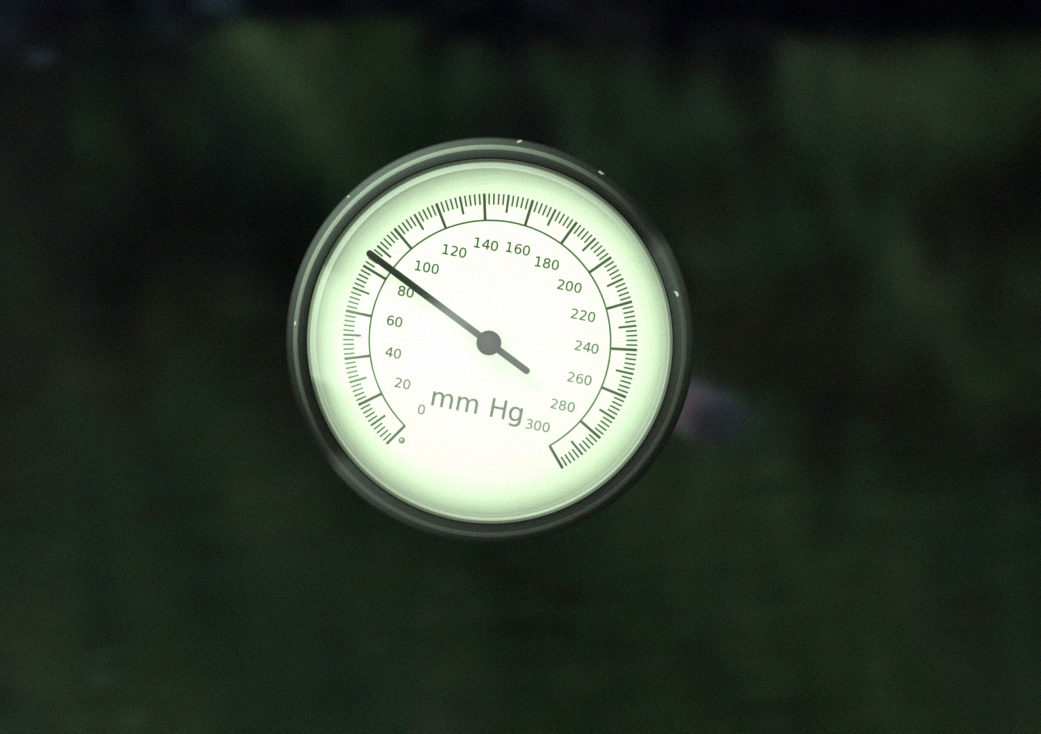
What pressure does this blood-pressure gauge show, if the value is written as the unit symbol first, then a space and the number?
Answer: mmHg 86
